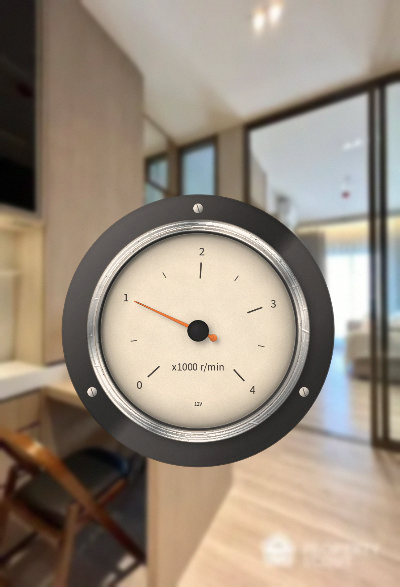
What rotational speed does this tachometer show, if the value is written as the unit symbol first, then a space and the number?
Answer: rpm 1000
